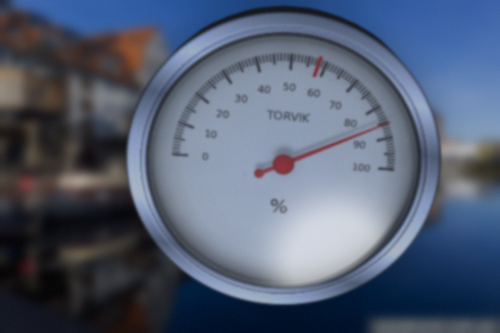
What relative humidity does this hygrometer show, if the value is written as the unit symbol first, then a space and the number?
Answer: % 85
